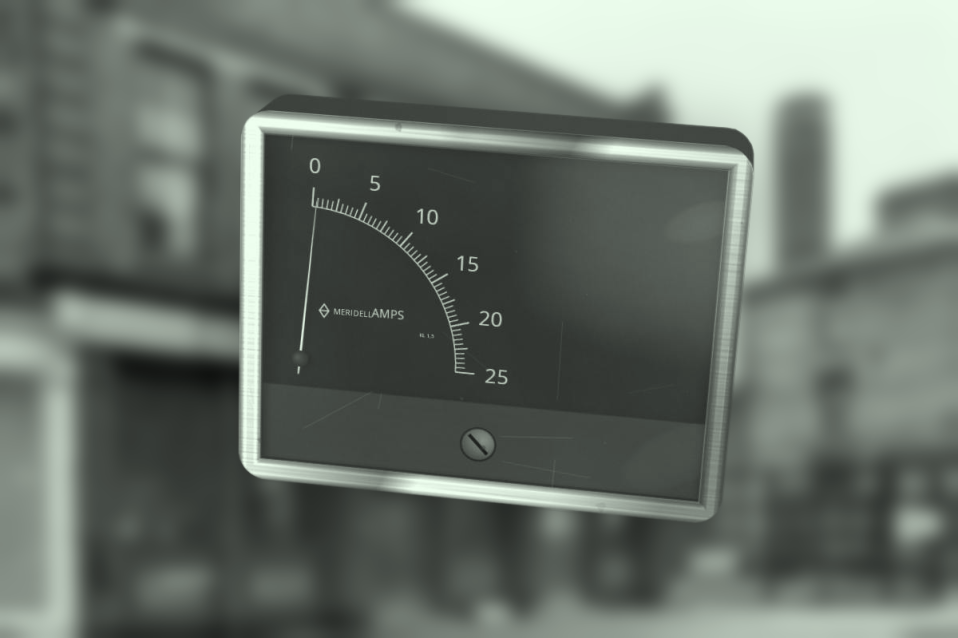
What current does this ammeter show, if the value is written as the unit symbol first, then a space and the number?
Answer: A 0.5
